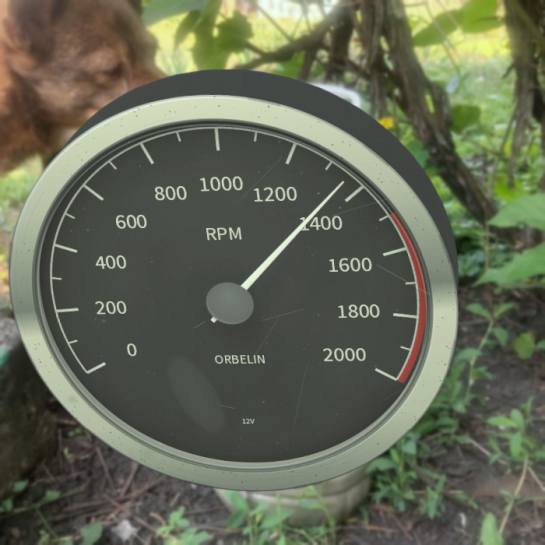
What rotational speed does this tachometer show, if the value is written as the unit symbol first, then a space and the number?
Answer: rpm 1350
